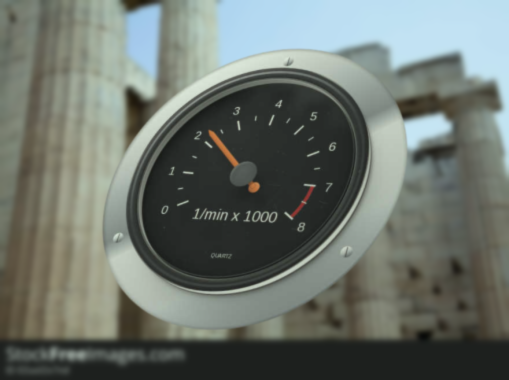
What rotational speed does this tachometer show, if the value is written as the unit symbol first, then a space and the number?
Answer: rpm 2250
